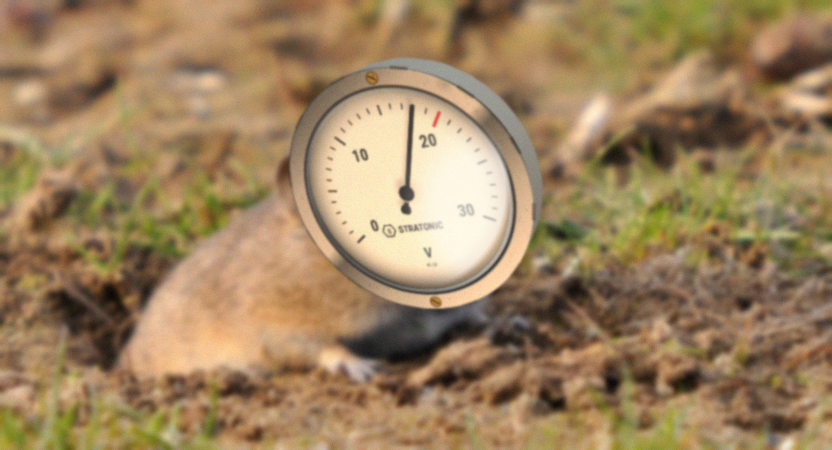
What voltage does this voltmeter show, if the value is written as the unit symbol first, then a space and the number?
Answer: V 18
